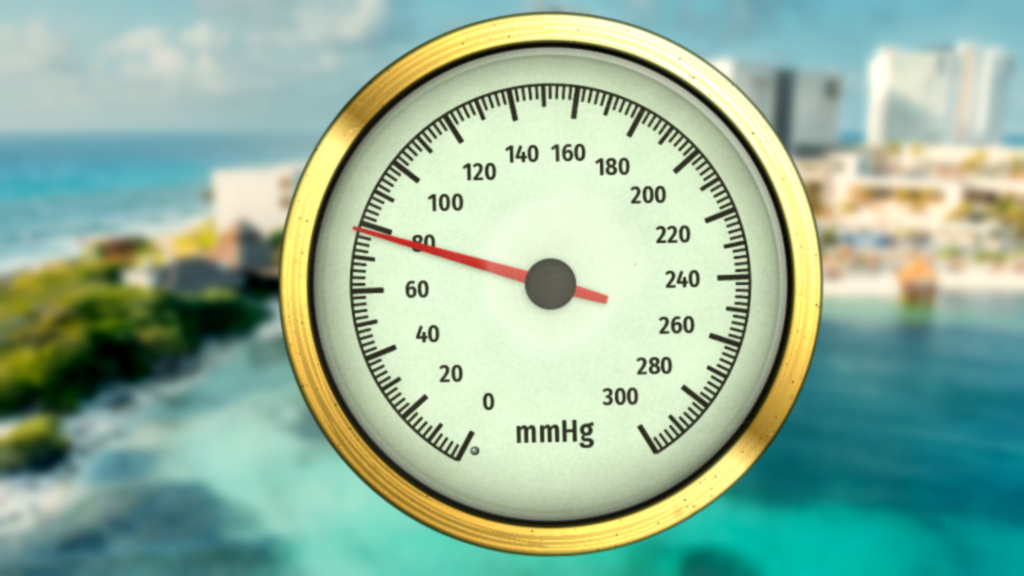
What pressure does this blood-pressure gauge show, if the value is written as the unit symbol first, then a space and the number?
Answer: mmHg 78
